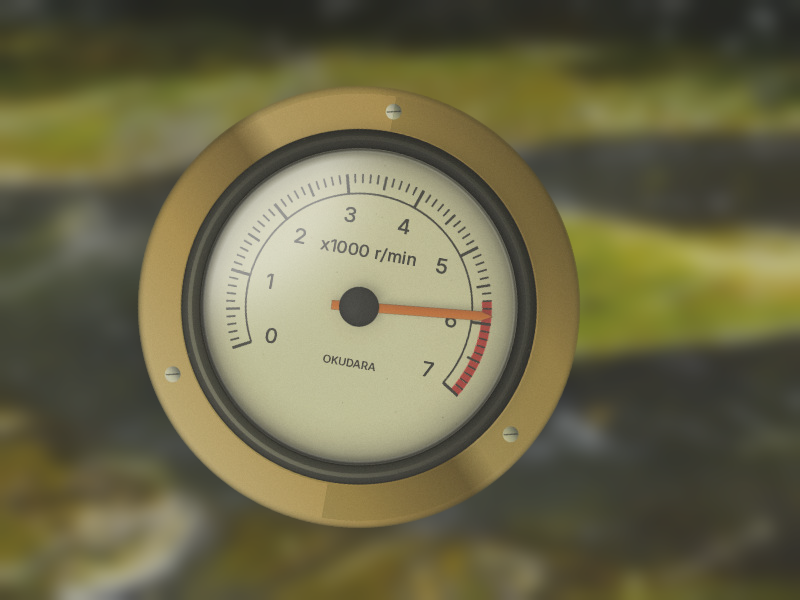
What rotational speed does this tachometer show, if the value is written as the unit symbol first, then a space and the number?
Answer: rpm 5900
